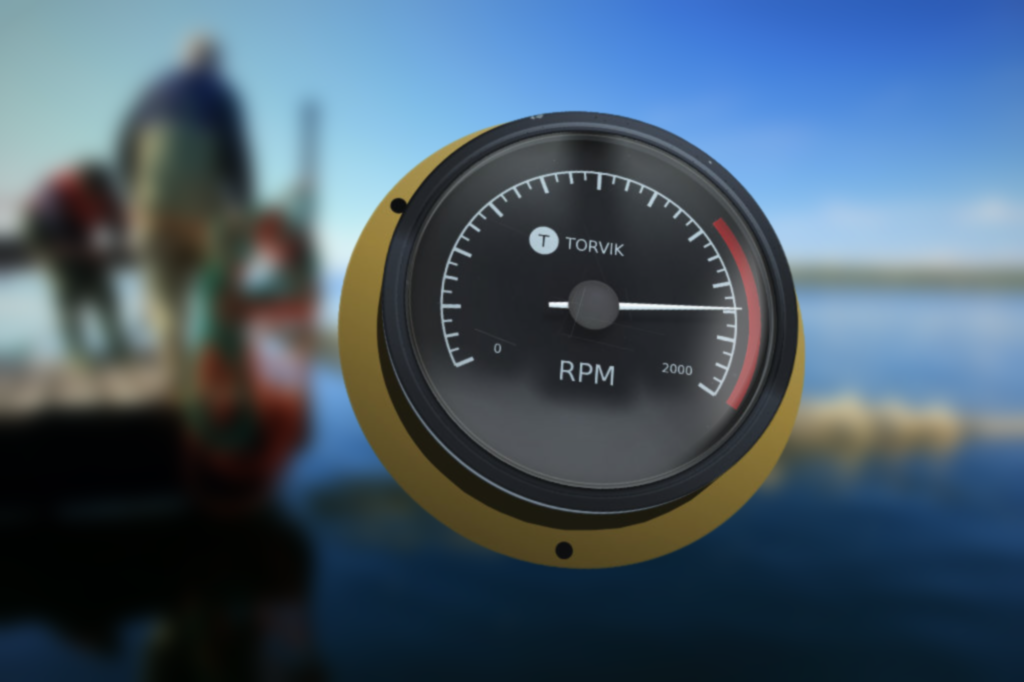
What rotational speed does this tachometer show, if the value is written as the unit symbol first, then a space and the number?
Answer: rpm 1700
